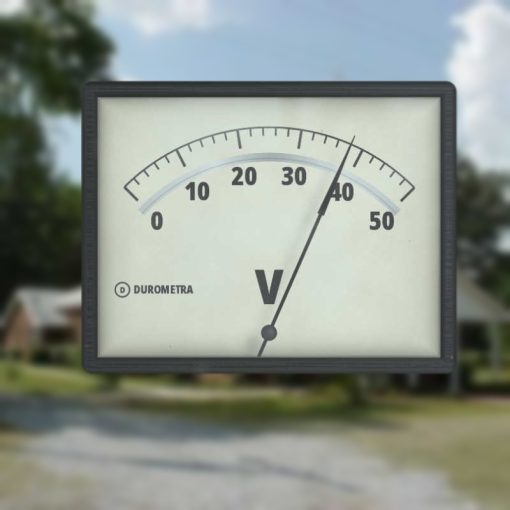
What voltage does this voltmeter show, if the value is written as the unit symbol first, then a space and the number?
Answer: V 38
